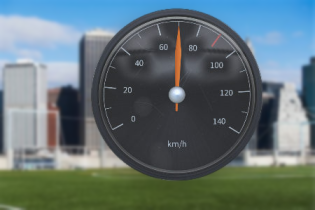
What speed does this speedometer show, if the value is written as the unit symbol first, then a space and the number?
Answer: km/h 70
